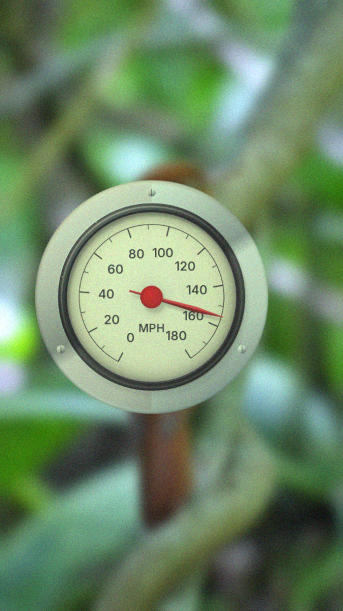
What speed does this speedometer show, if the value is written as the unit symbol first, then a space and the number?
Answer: mph 155
